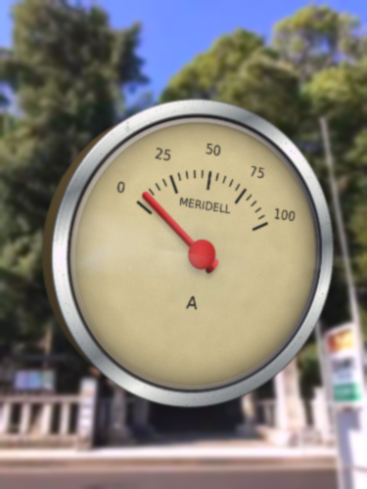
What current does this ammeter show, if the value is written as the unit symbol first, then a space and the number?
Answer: A 5
